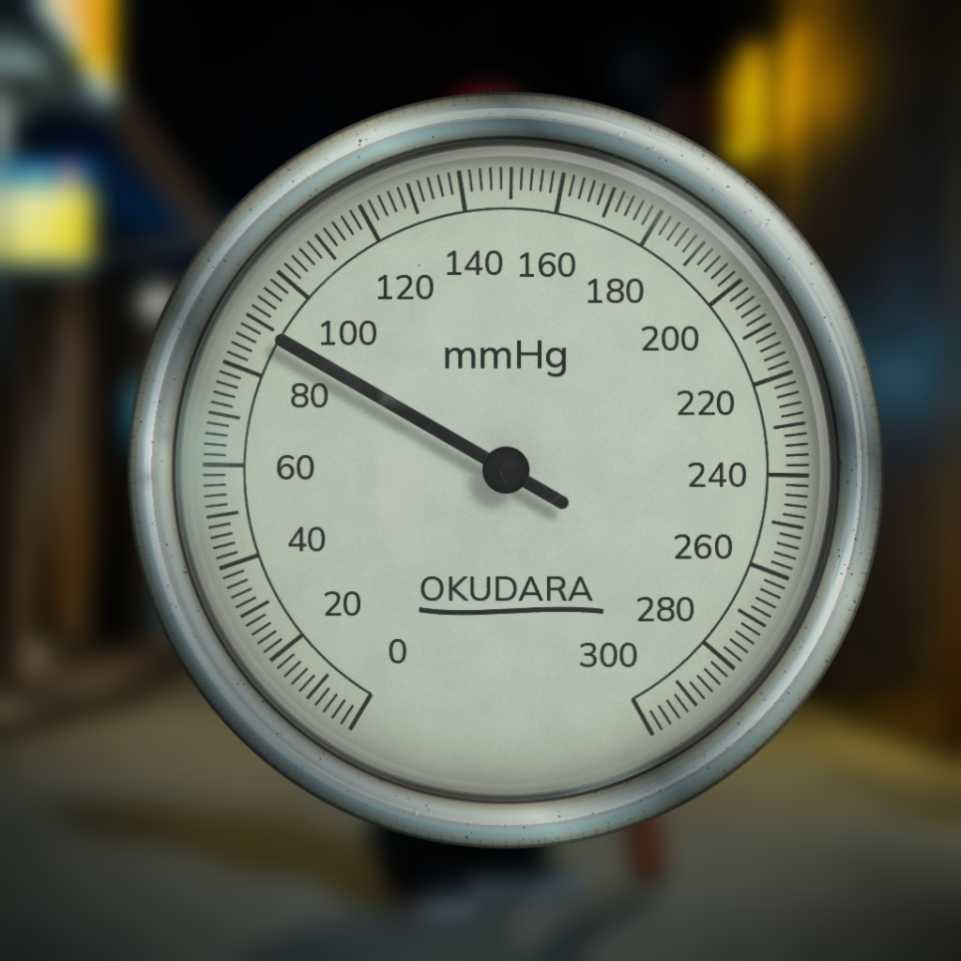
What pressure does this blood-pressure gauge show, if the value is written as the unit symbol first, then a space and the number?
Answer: mmHg 89
